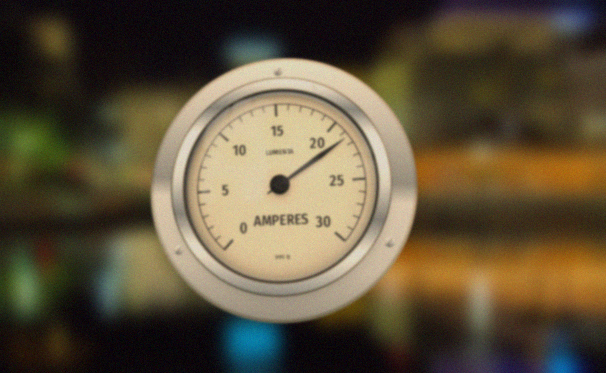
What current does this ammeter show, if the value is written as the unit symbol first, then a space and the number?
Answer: A 21.5
